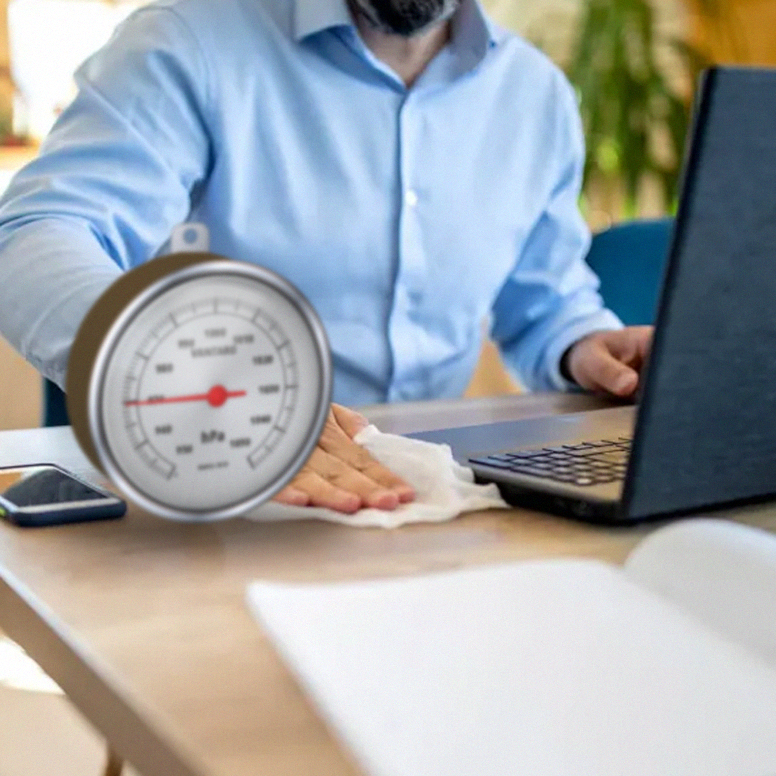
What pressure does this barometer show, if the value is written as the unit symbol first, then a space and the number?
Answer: hPa 970
